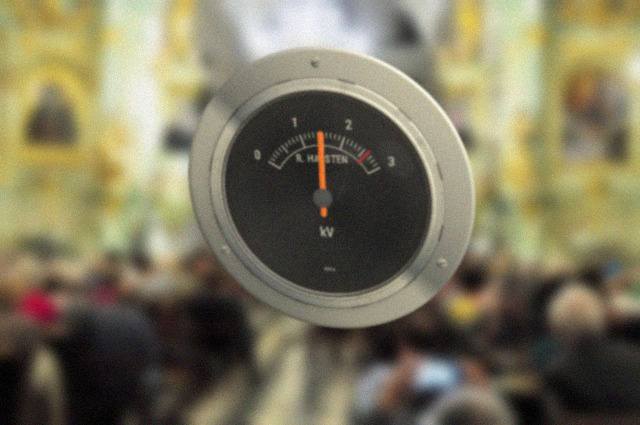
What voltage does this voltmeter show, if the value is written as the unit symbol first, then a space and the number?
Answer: kV 1.5
